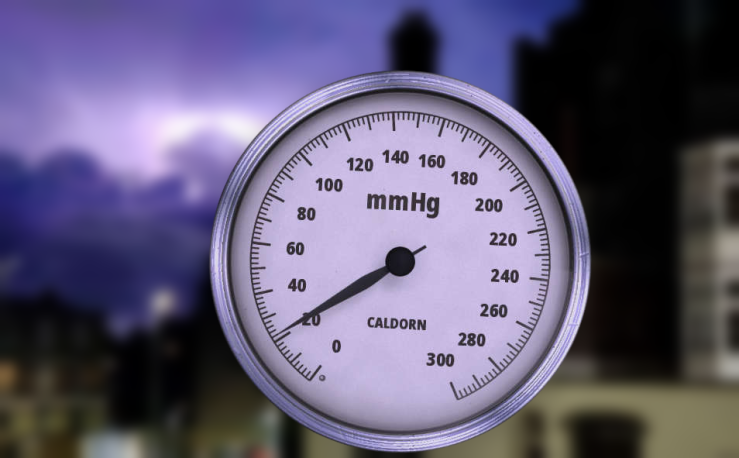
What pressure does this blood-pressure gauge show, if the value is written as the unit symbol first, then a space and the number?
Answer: mmHg 22
